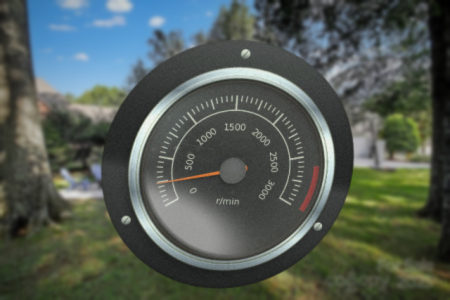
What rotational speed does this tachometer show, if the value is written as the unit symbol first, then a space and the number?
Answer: rpm 250
